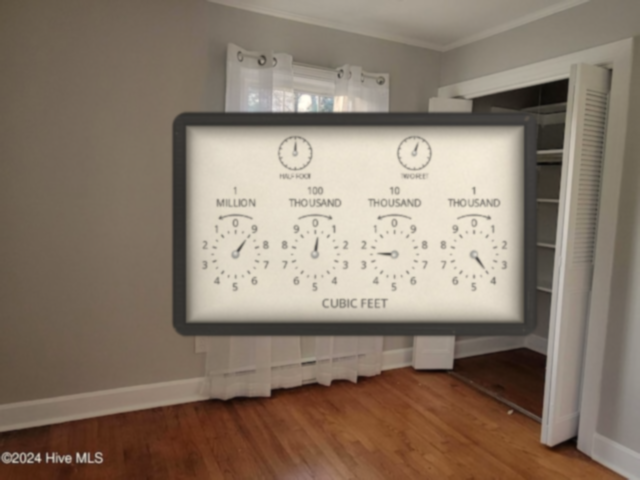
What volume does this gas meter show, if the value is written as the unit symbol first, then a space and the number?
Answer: ft³ 902400
